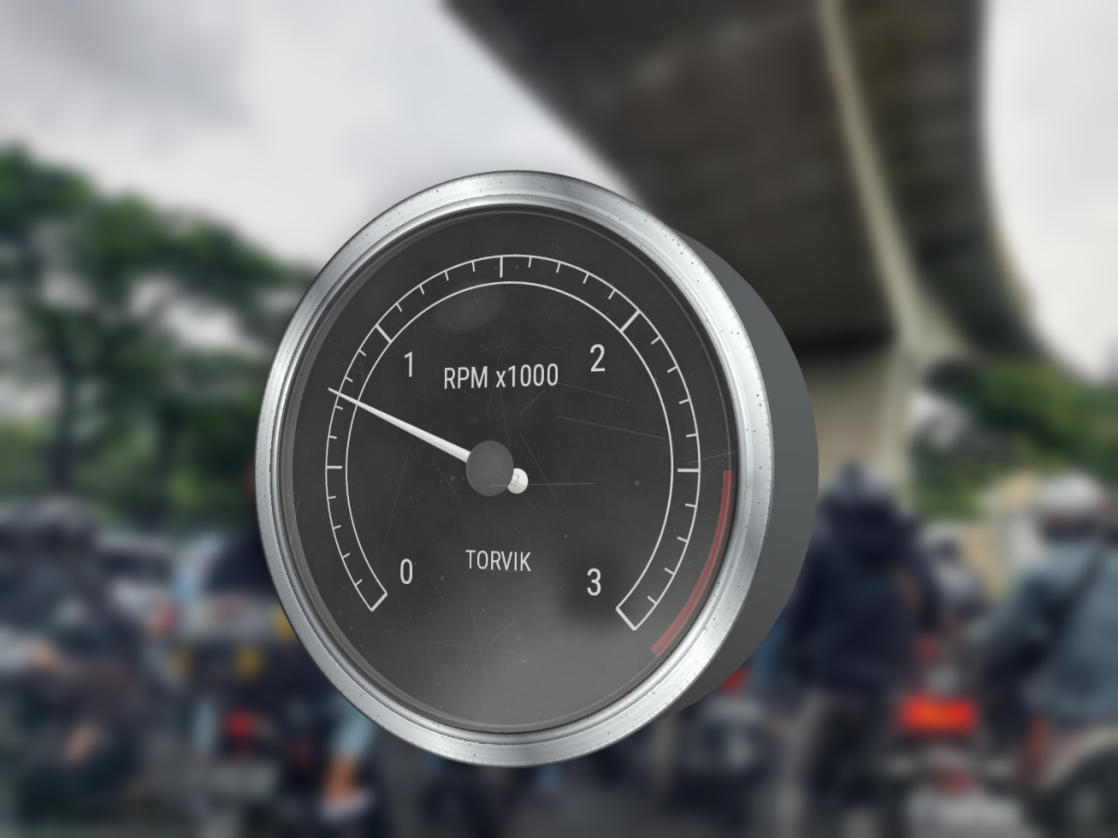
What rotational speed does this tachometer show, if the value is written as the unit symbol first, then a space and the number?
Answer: rpm 750
